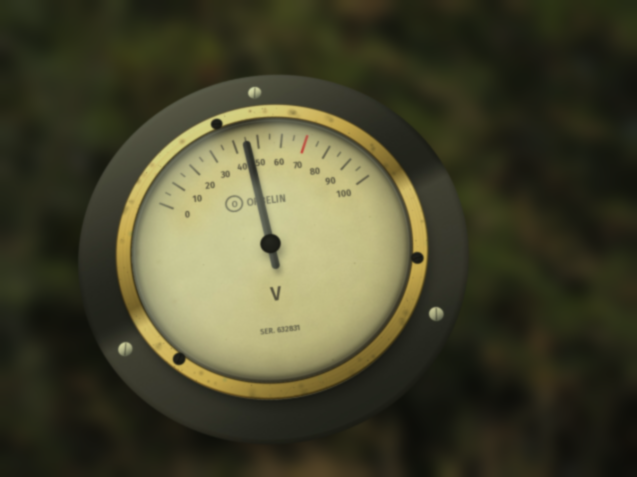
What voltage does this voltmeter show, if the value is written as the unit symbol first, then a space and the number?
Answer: V 45
